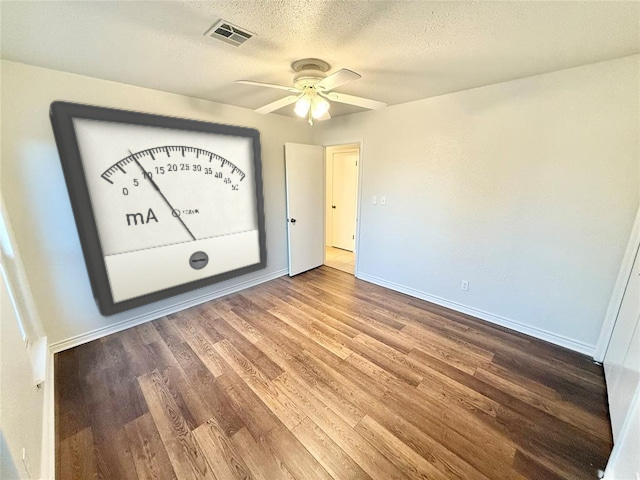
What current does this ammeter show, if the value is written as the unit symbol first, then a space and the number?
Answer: mA 10
